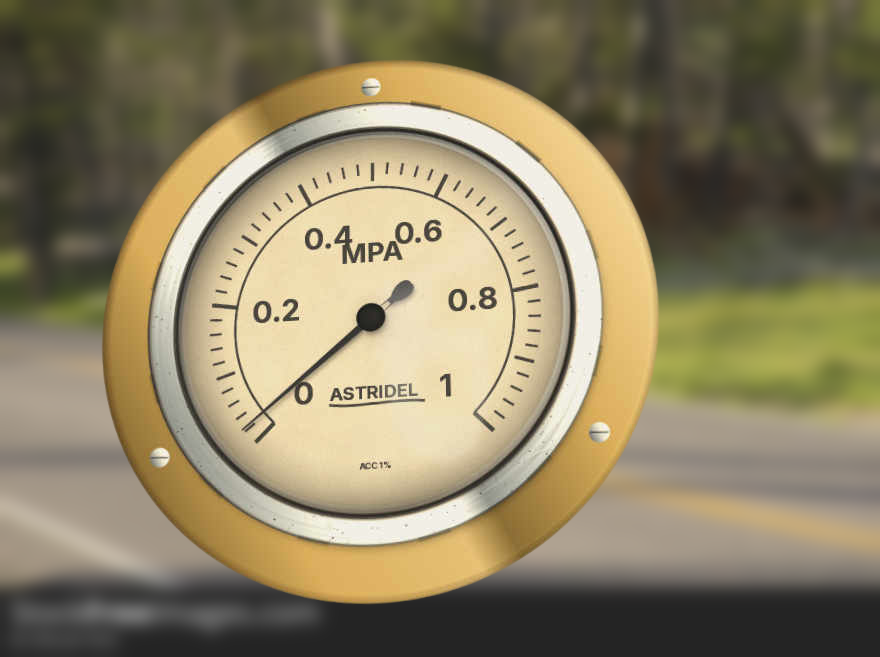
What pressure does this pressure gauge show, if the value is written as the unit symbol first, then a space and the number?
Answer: MPa 0.02
